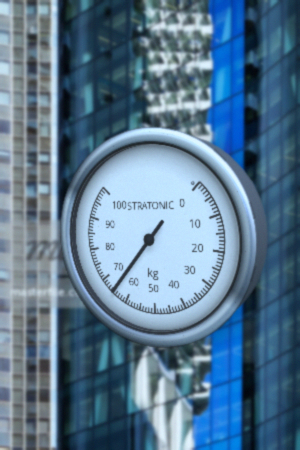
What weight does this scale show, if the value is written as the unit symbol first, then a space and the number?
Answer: kg 65
